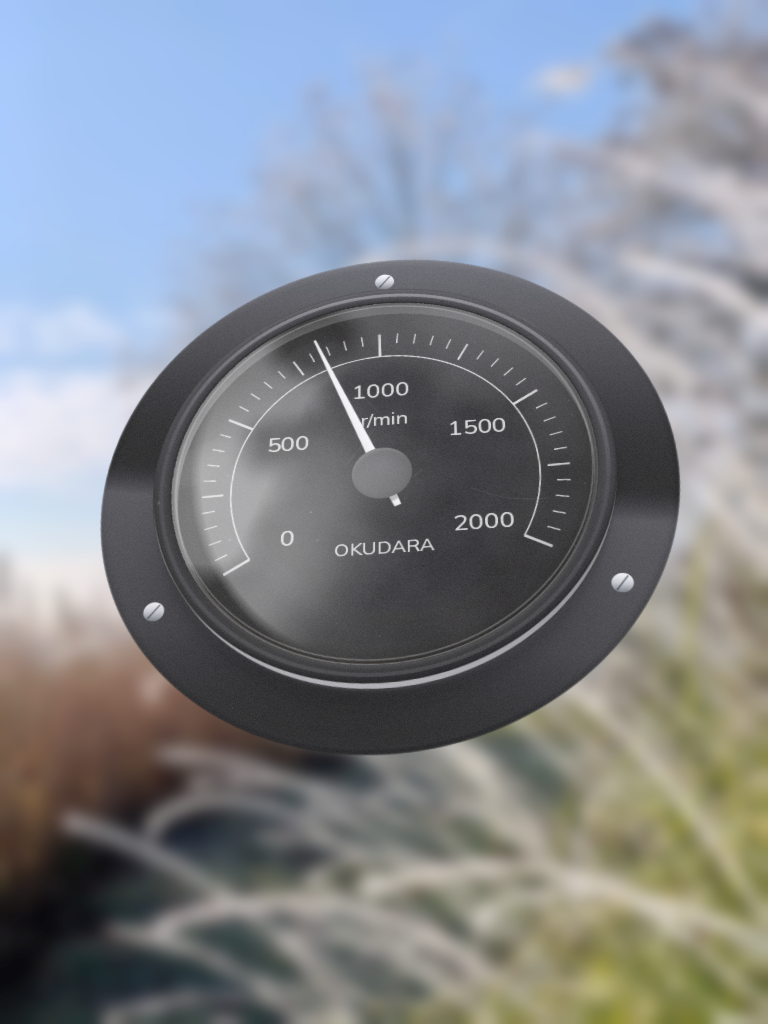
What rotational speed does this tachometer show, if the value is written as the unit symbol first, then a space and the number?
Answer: rpm 825
